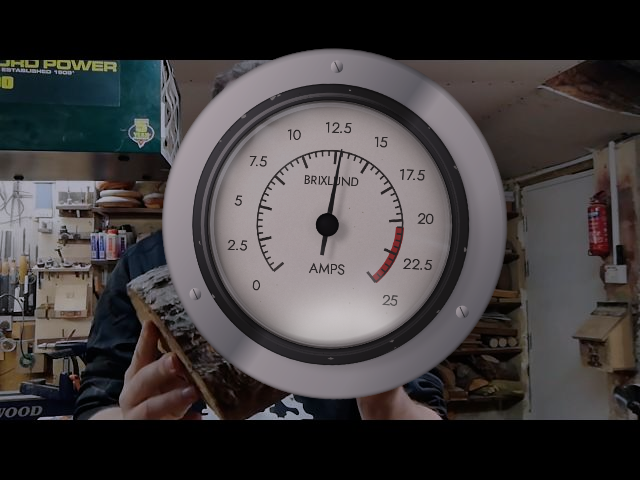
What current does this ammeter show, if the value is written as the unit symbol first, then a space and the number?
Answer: A 13
